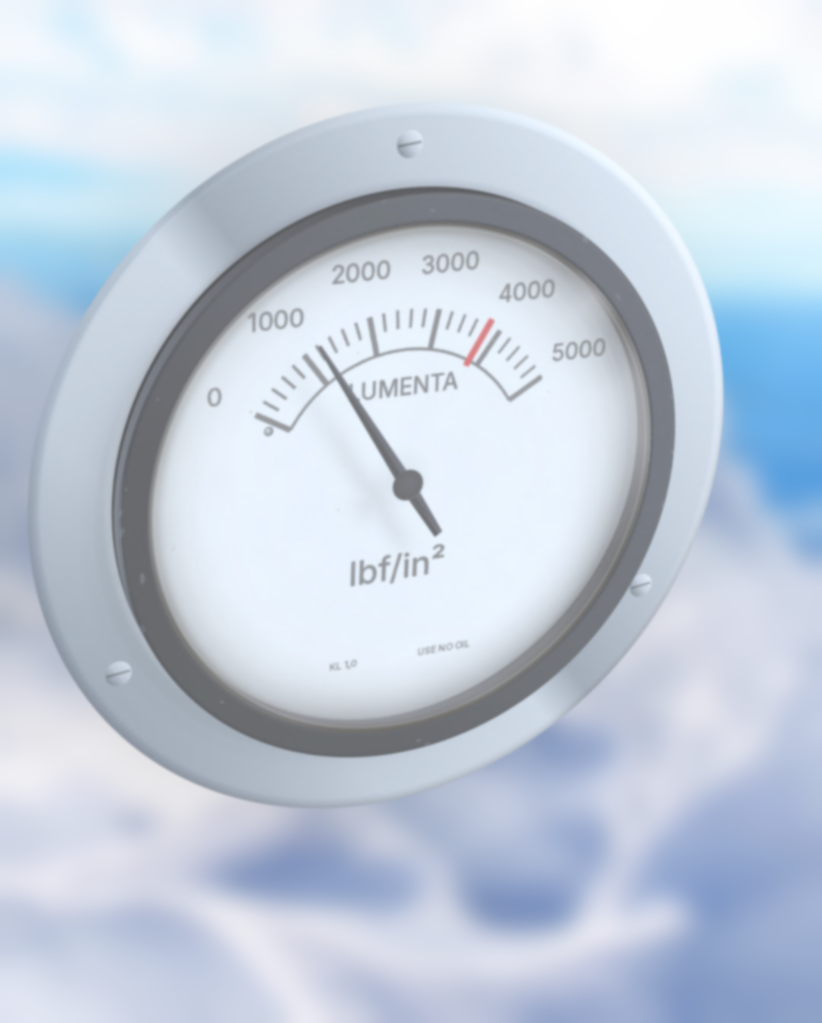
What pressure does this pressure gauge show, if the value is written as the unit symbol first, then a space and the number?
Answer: psi 1200
